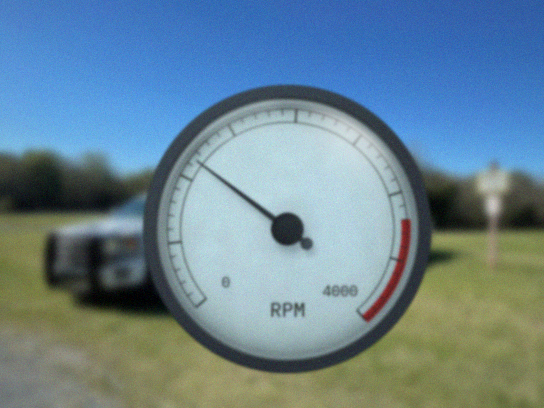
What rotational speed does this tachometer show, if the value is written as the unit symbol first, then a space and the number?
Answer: rpm 1150
